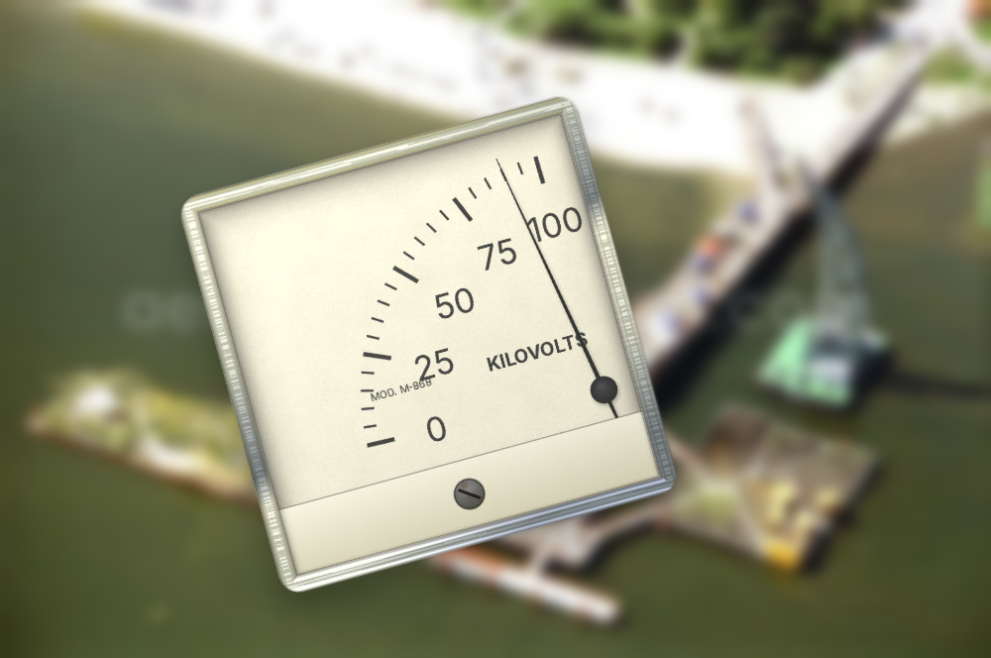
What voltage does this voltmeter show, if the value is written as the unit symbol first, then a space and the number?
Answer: kV 90
